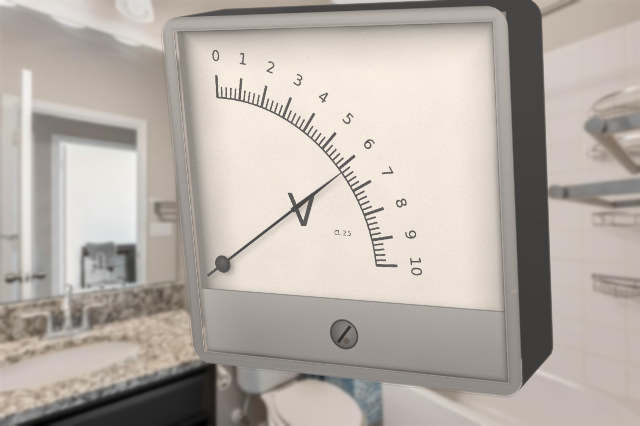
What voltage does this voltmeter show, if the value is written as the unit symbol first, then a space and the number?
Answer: V 6.2
